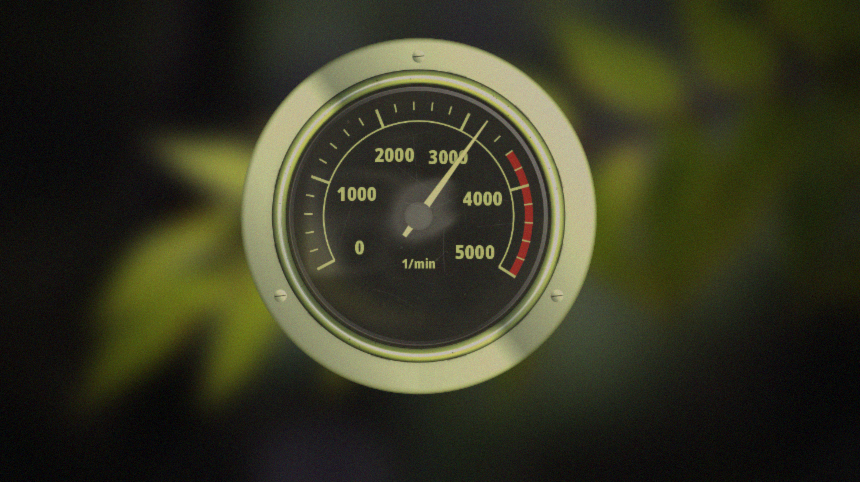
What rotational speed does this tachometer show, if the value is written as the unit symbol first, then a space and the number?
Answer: rpm 3200
